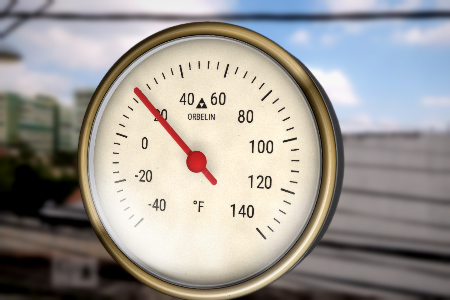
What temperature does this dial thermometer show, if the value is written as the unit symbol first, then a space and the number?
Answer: °F 20
